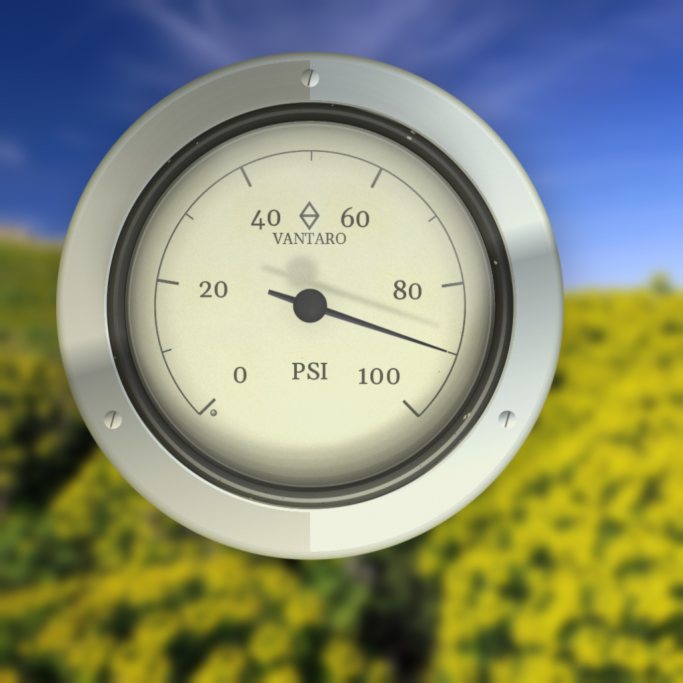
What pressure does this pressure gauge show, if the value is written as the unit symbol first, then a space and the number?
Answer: psi 90
